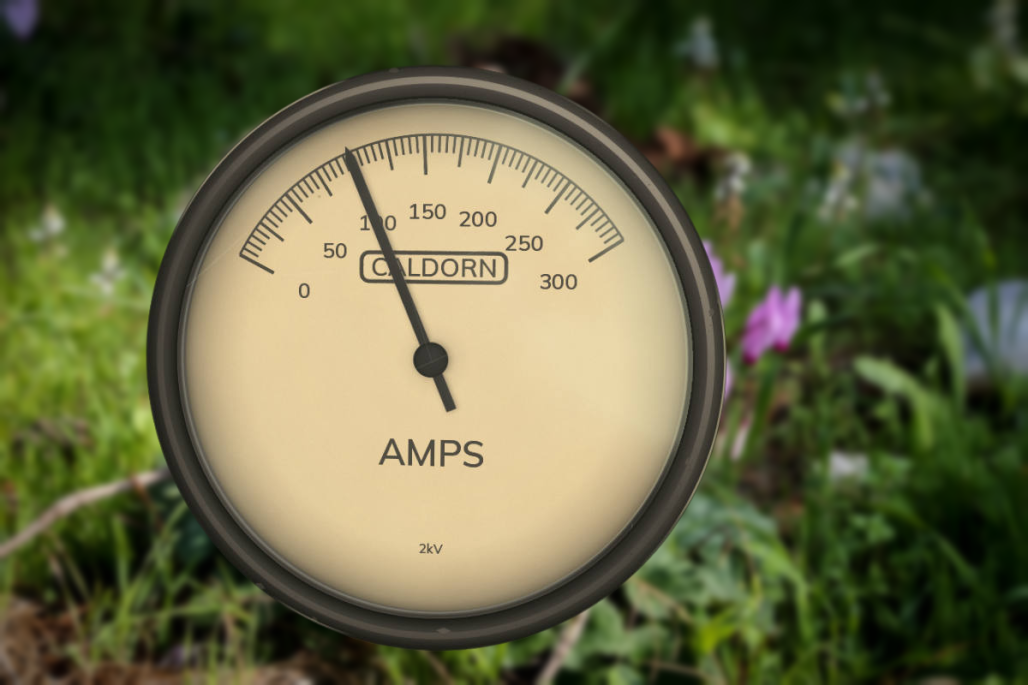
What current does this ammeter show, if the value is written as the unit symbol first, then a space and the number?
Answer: A 100
